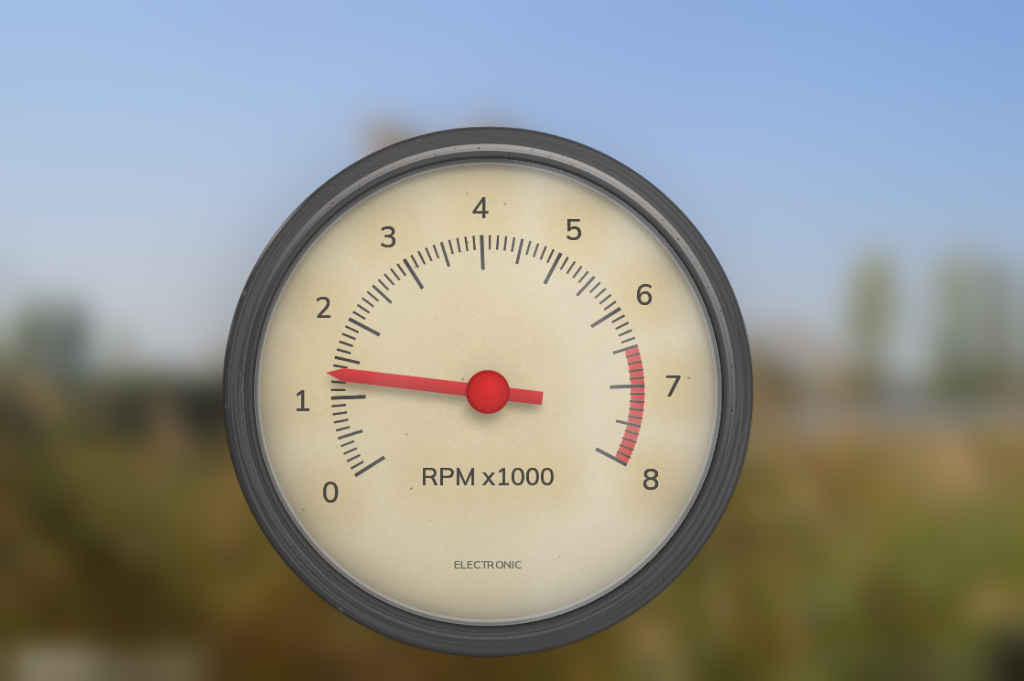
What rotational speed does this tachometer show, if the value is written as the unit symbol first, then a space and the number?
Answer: rpm 1300
